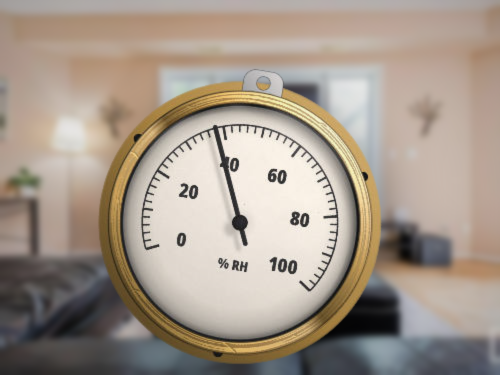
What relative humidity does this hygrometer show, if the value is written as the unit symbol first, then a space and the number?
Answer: % 38
